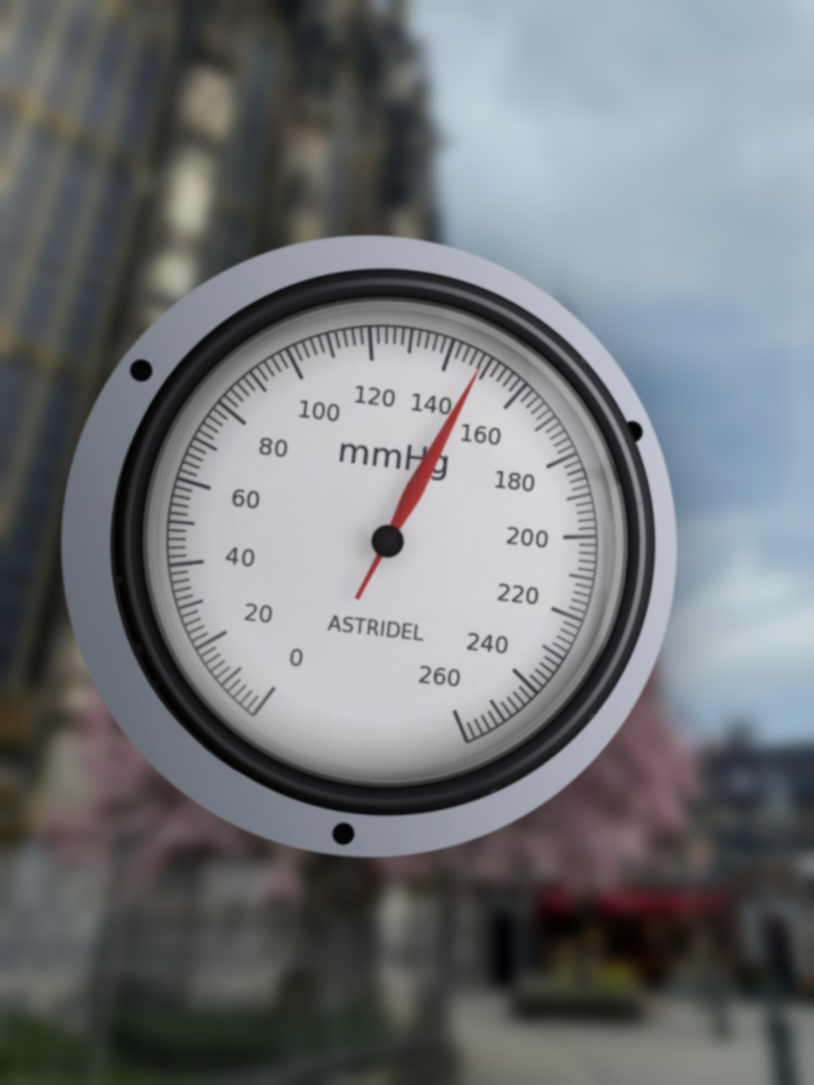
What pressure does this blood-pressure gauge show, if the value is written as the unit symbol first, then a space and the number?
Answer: mmHg 148
